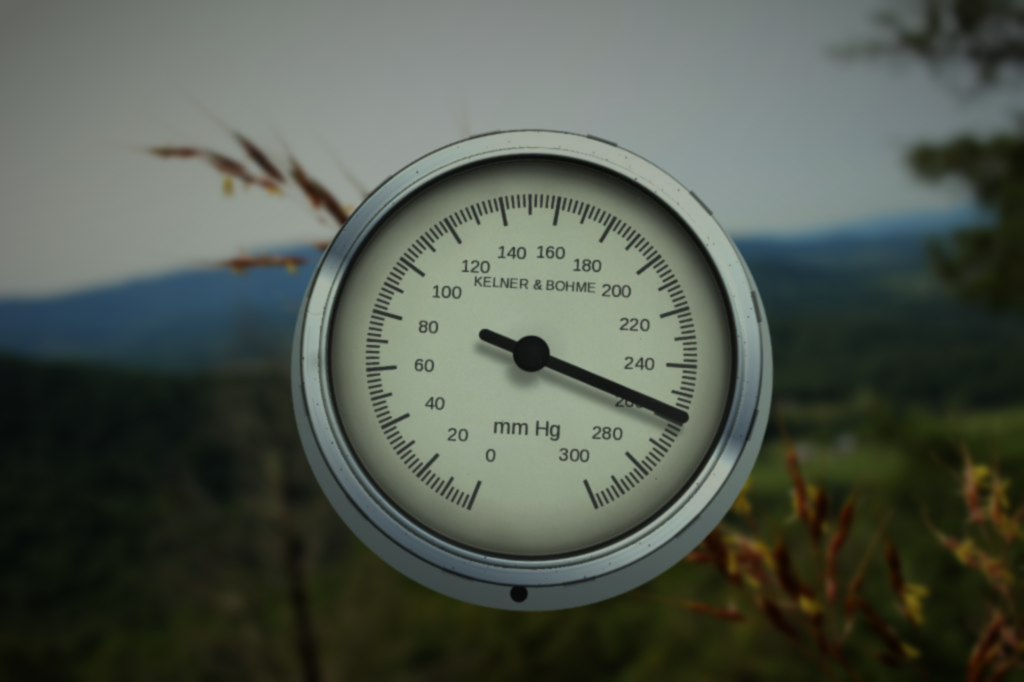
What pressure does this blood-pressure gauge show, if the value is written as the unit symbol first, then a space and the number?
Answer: mmHg 258
